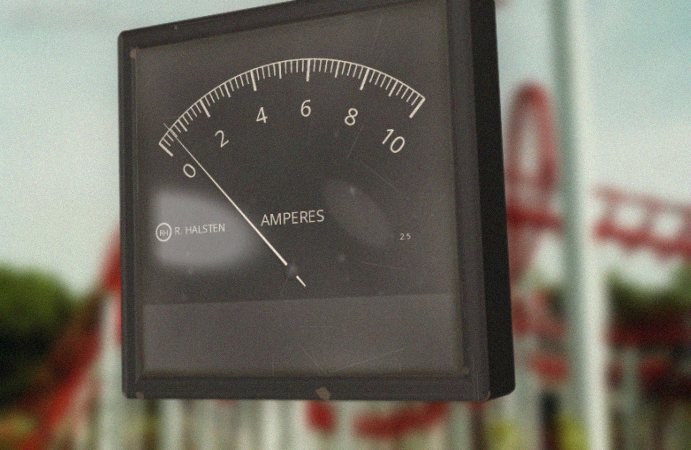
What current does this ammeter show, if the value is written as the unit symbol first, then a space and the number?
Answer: A 0.6
